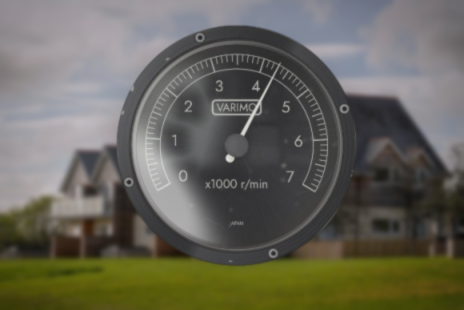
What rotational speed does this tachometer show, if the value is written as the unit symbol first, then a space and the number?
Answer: rpm 4300
